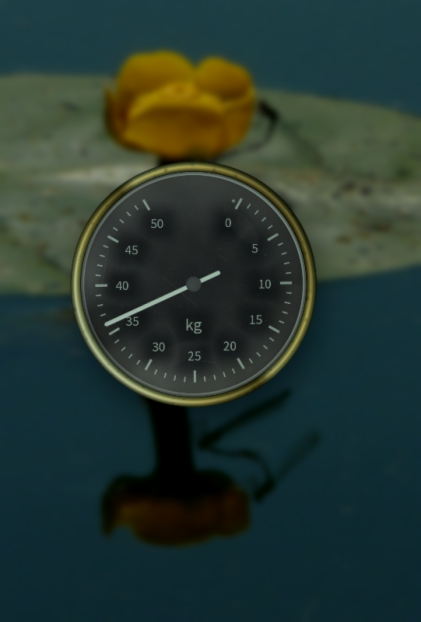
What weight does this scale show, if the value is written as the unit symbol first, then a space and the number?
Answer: kg 36
